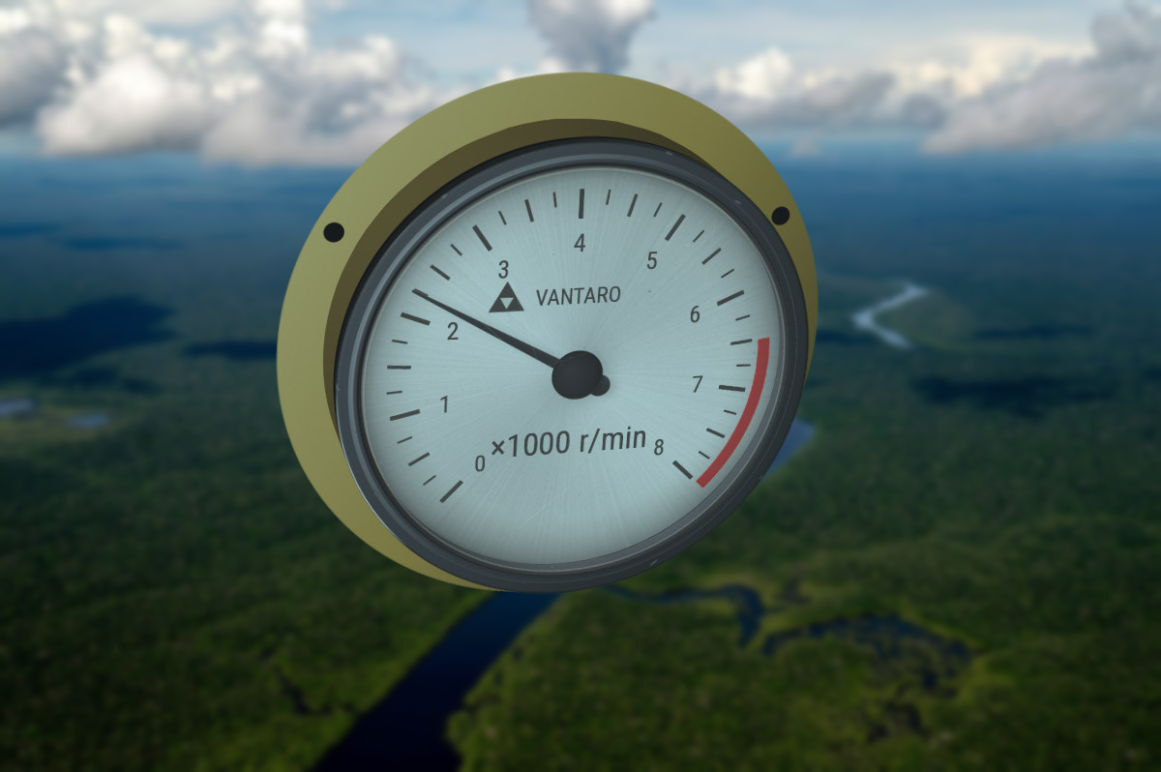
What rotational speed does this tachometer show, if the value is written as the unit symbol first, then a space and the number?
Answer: rpm 2250
